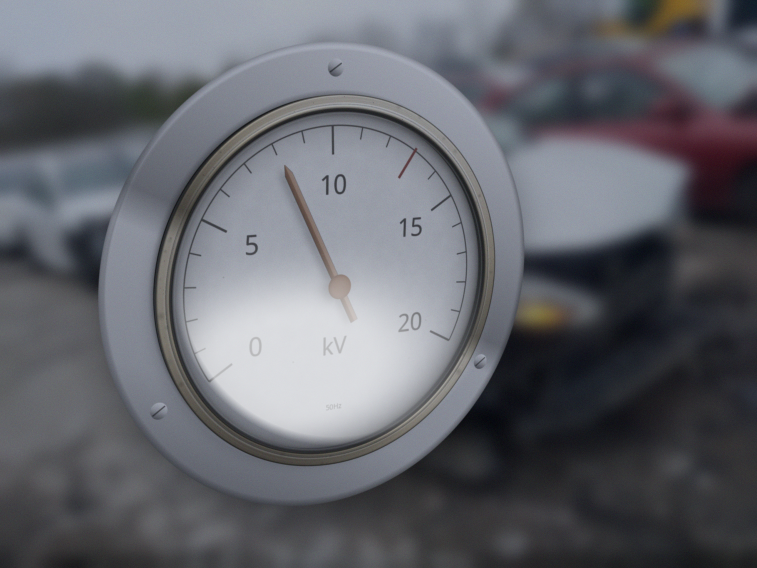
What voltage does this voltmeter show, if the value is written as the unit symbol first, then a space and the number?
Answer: kV 8
